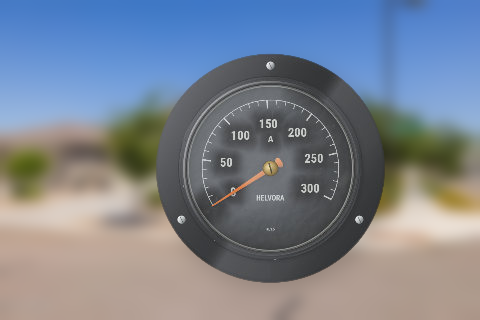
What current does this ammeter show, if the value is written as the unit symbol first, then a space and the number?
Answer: A 0
